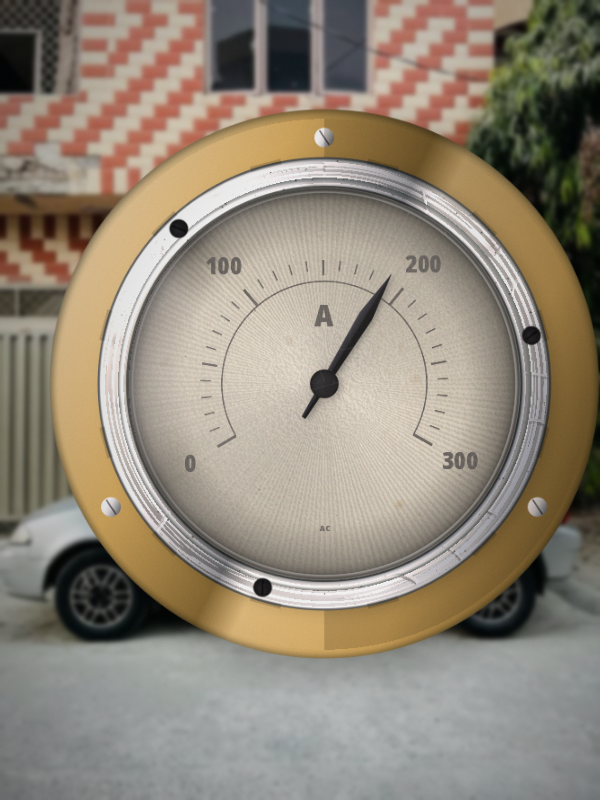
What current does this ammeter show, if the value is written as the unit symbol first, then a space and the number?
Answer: A 190
